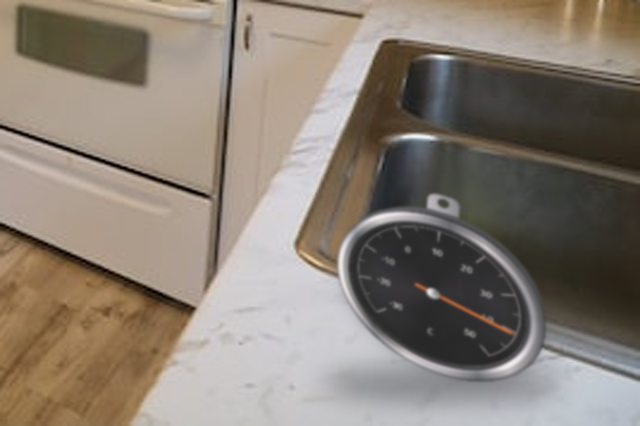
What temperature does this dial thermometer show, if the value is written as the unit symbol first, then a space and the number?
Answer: °C 40
